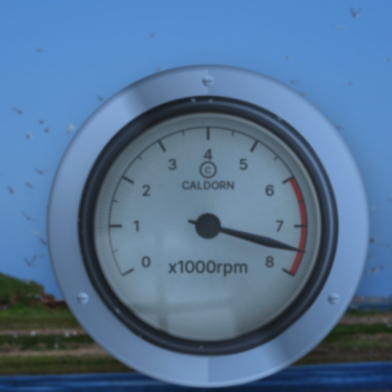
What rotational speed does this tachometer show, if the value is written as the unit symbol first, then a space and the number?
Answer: rpm 7500
